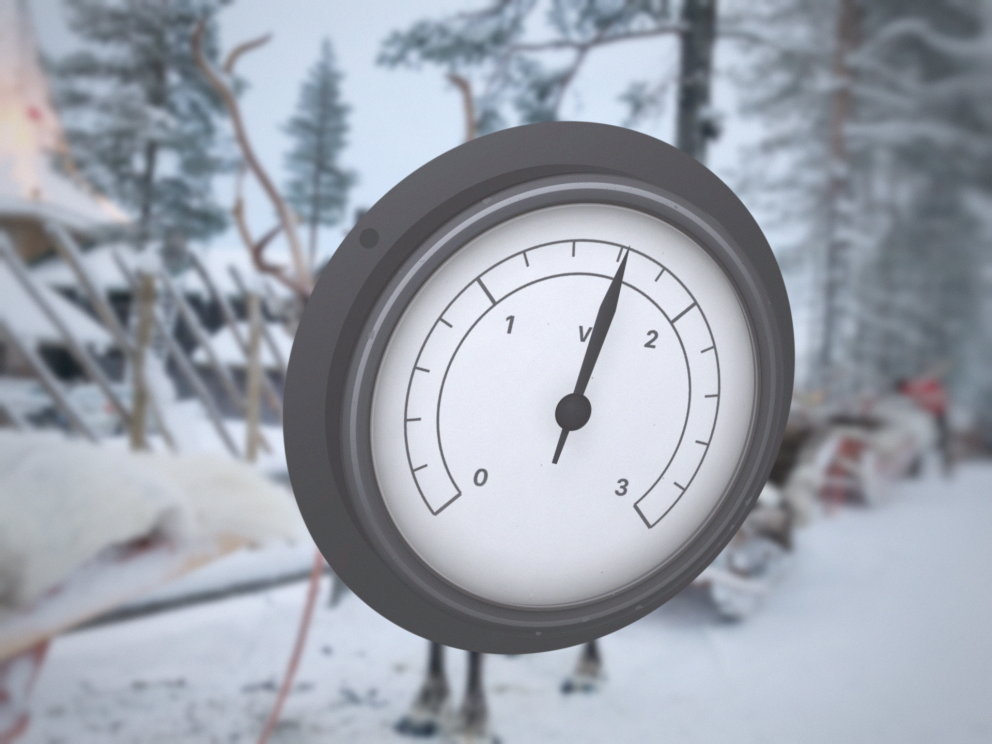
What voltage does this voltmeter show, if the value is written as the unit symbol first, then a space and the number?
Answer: V 1.6
